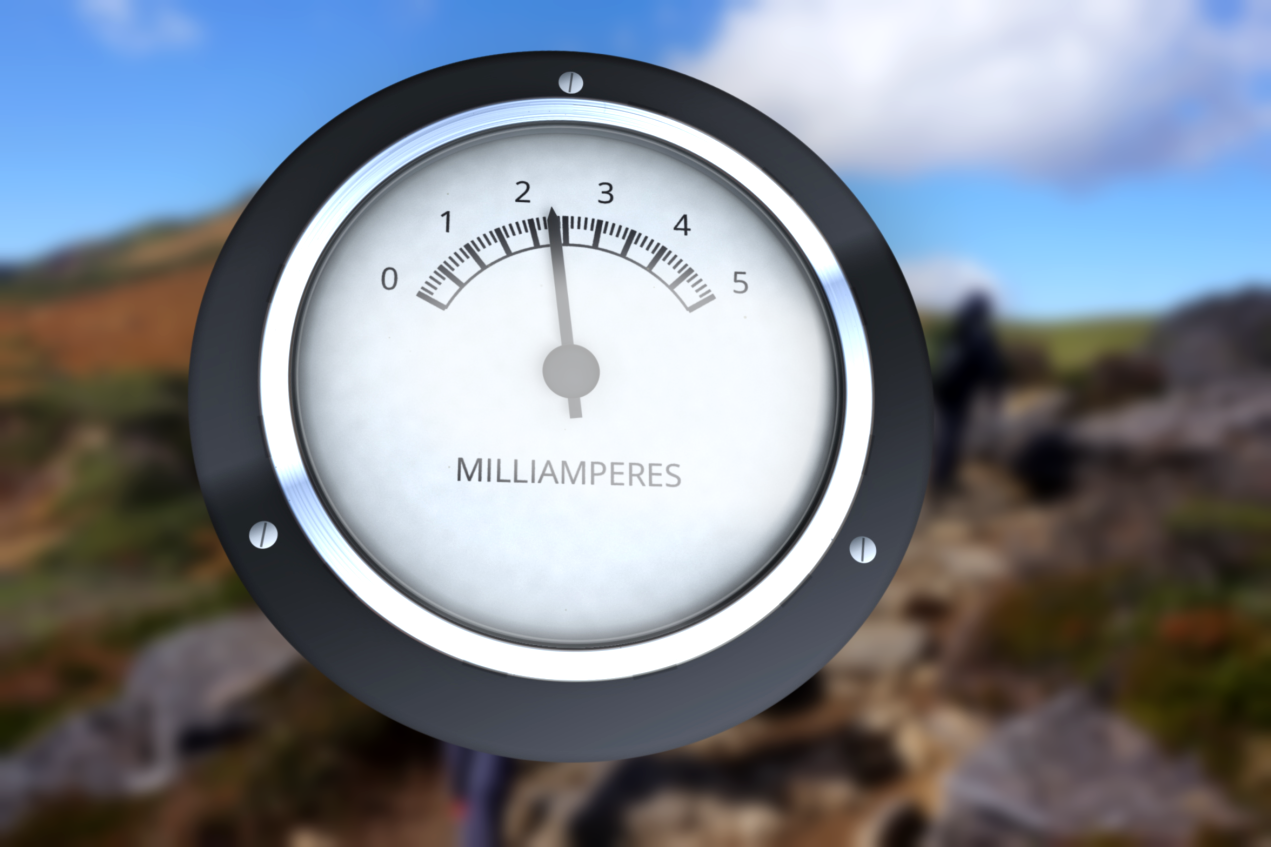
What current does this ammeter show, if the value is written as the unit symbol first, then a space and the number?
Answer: mA 2.3
